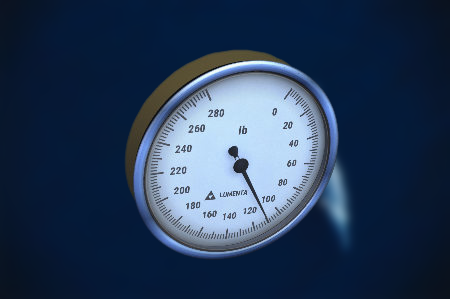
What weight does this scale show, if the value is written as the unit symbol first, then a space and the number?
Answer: lb 110
